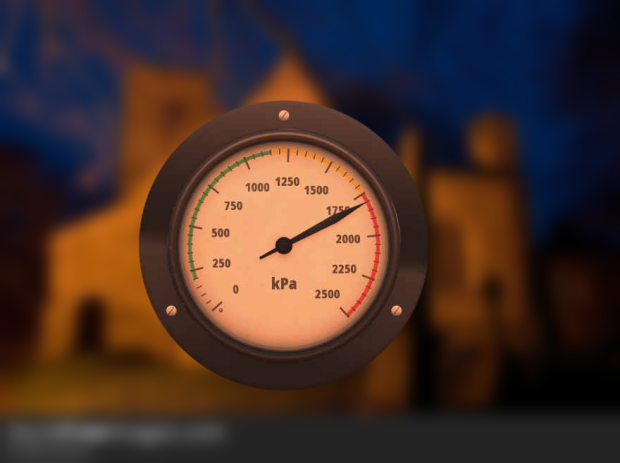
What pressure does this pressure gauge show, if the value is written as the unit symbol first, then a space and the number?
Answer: kPa 1800
